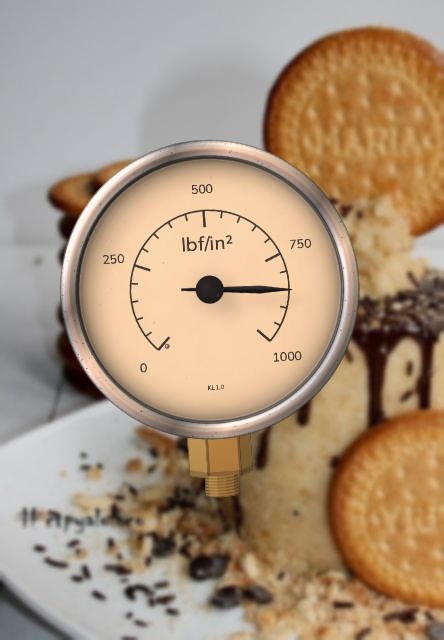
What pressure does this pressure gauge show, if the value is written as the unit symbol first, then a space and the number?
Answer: psi 850
